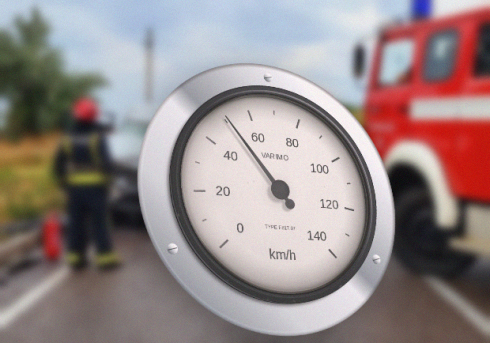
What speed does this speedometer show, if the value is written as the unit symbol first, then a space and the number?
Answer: km/h 50
